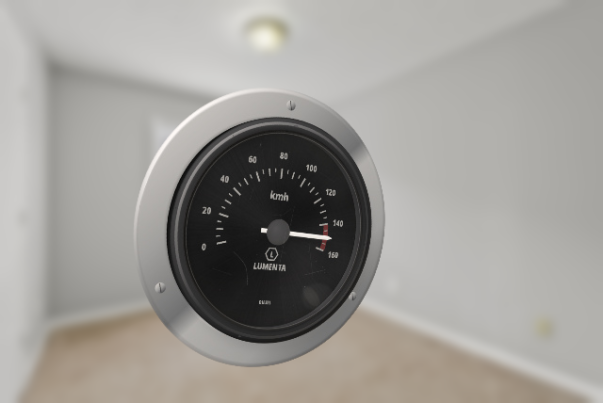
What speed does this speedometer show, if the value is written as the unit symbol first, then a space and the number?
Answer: km/h 150
